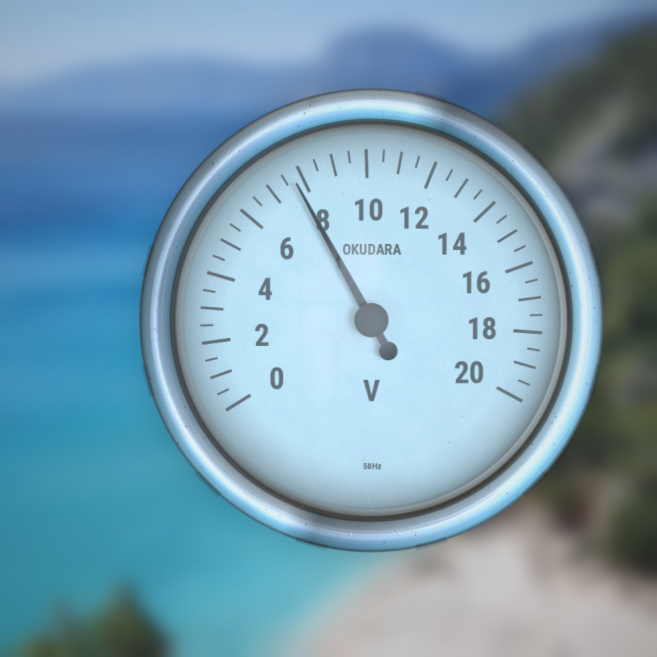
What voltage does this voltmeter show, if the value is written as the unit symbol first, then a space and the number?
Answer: V 7.75
